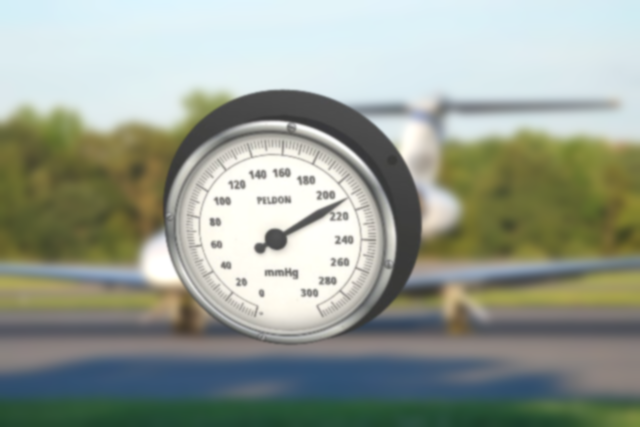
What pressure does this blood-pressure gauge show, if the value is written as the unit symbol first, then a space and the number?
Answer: mmHg 210
